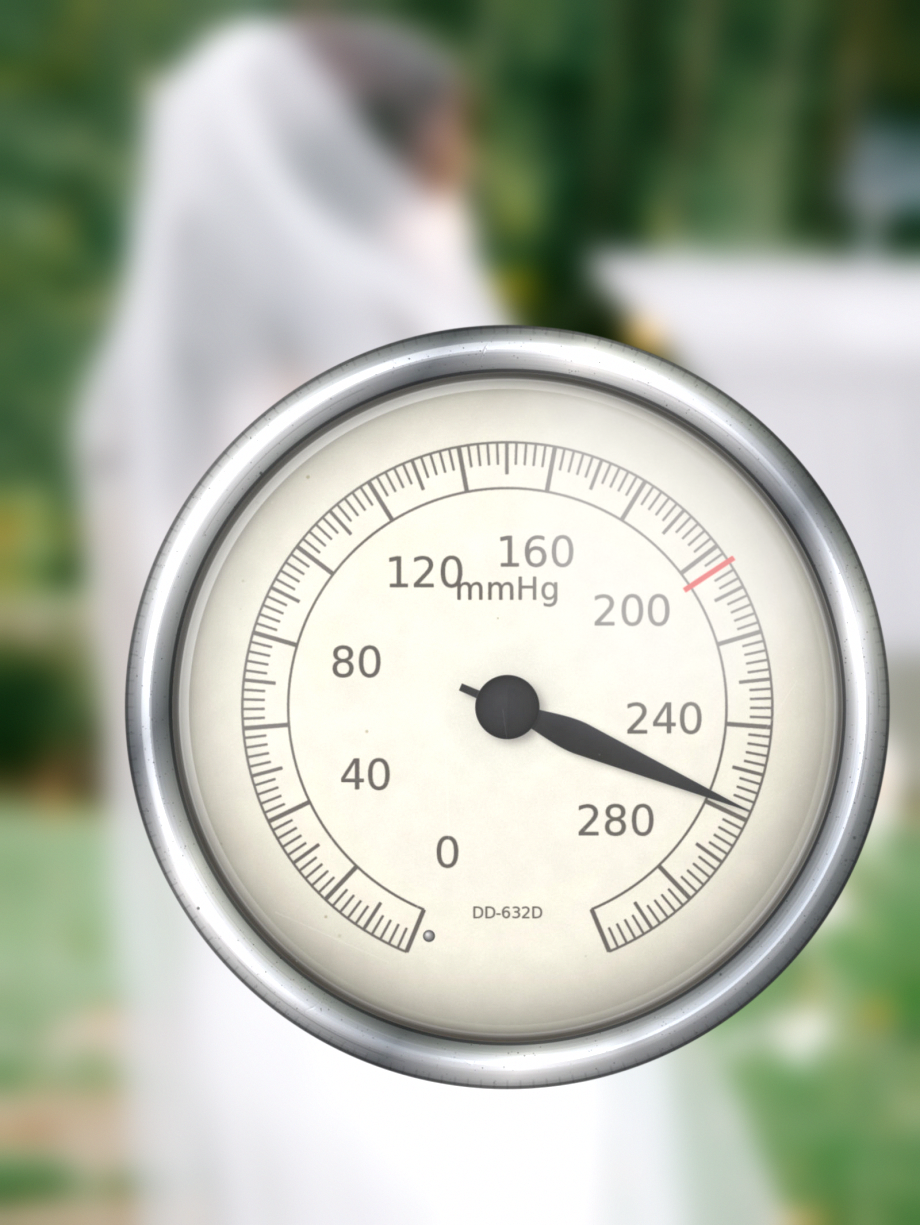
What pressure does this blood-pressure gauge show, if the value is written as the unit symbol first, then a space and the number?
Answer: mmHg 258
